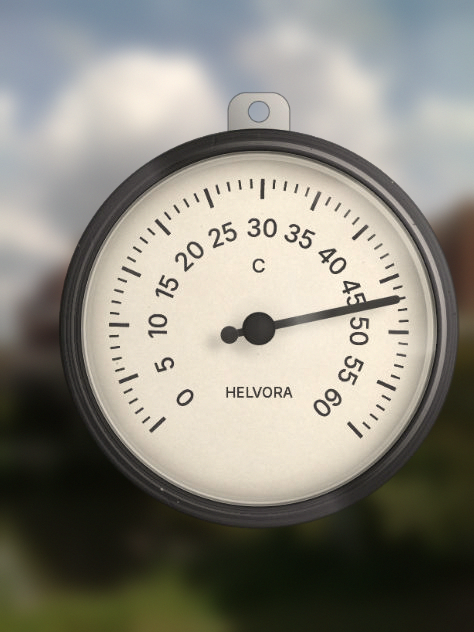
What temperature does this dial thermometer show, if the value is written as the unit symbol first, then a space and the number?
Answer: °C 47
